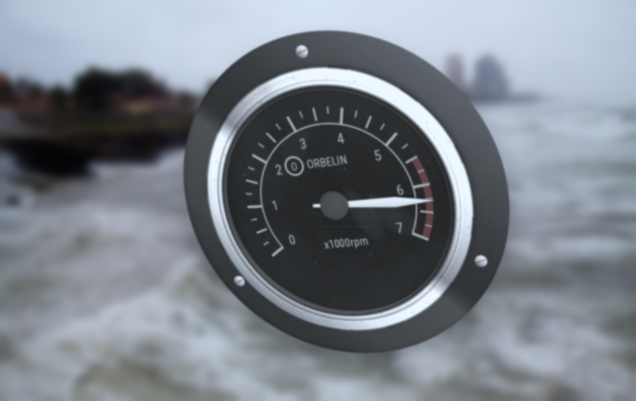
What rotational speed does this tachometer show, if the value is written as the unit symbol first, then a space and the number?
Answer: rpm 6250
